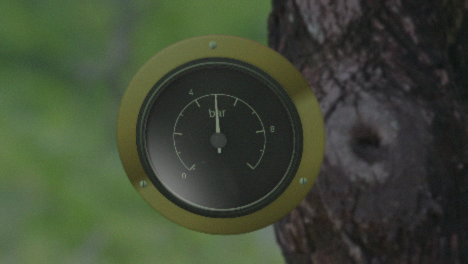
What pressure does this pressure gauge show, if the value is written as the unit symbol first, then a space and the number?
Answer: bar 5
